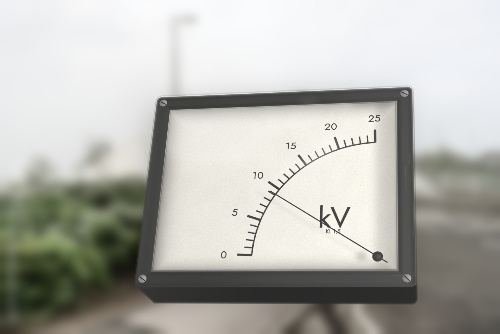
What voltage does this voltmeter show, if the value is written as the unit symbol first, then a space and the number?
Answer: kV 9
